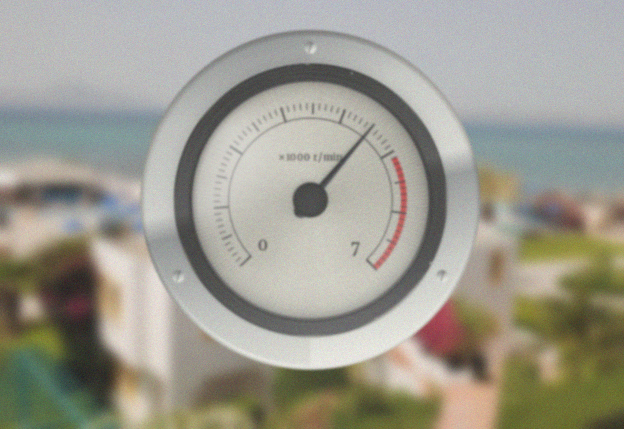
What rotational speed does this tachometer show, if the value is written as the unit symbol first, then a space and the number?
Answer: rpm 4500
